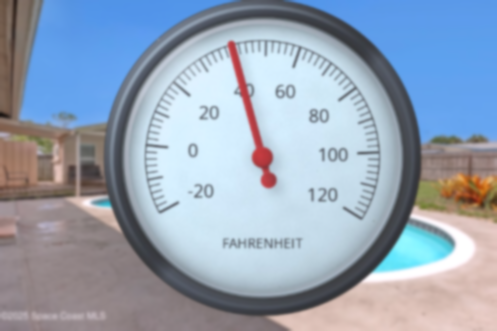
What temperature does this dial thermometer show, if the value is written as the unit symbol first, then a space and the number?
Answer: °F 40
